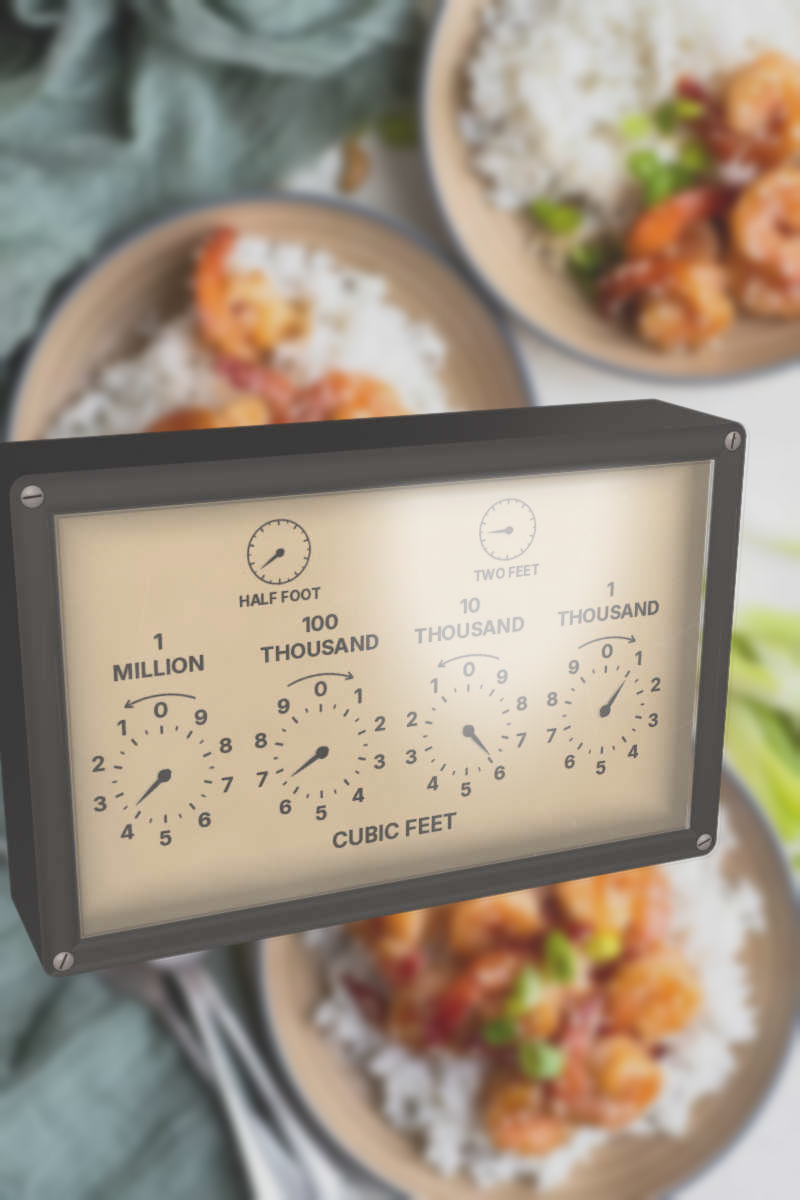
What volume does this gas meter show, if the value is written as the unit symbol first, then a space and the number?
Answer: ft³ 366100
